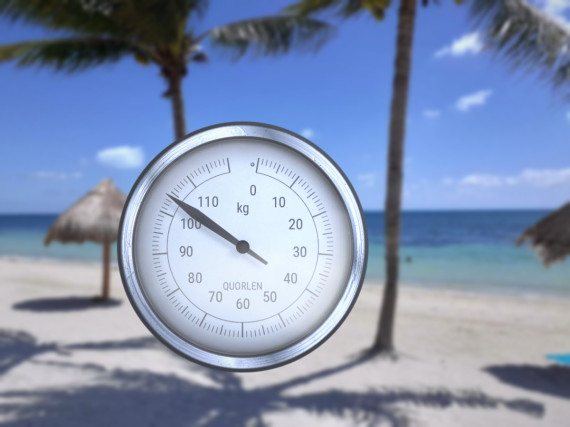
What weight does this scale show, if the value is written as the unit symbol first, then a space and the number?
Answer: kg 104
